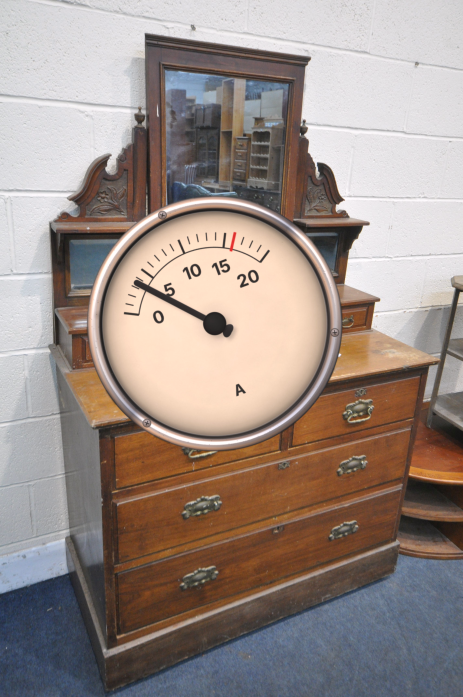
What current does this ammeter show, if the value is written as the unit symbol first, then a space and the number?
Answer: A 3.5
